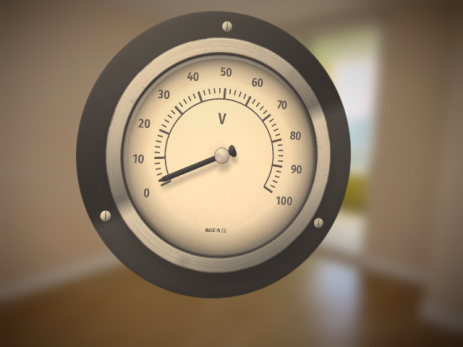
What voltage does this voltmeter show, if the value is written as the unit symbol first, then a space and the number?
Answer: V 2
